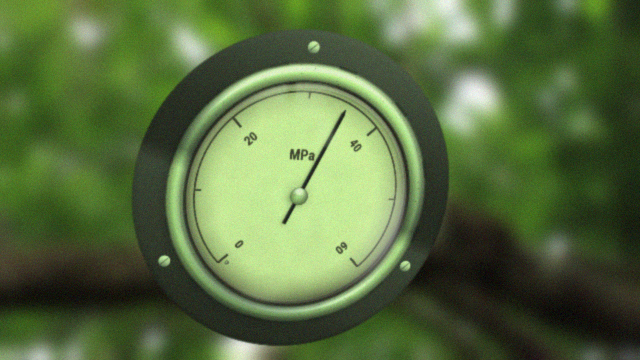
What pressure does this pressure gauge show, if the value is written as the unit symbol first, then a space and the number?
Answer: MPa 35
